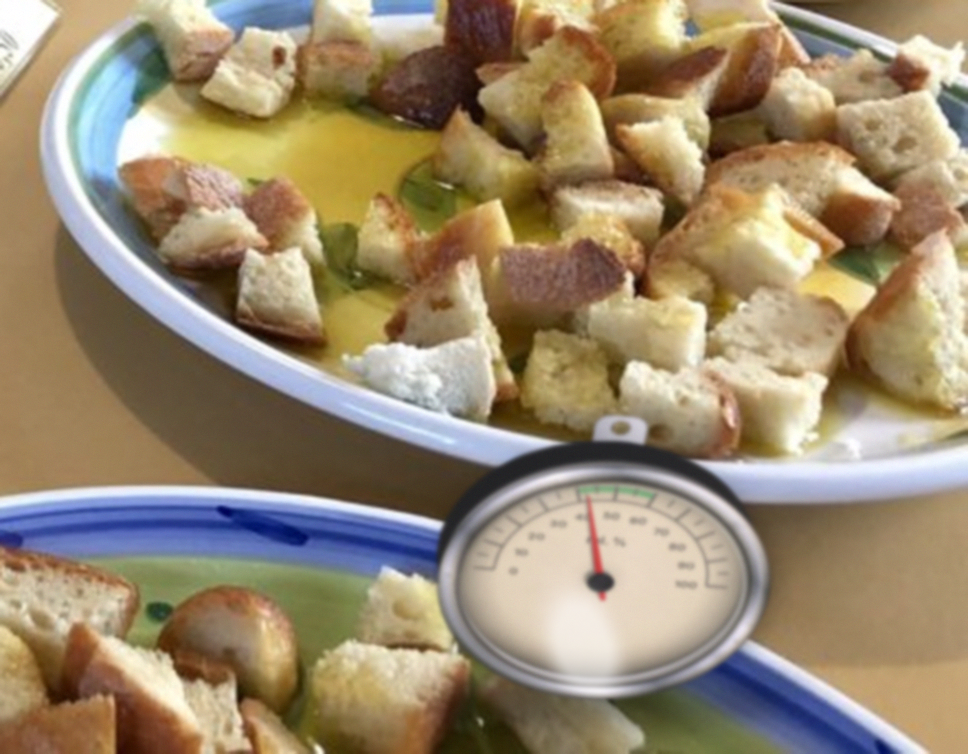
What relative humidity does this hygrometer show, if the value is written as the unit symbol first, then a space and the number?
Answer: % 42.5
